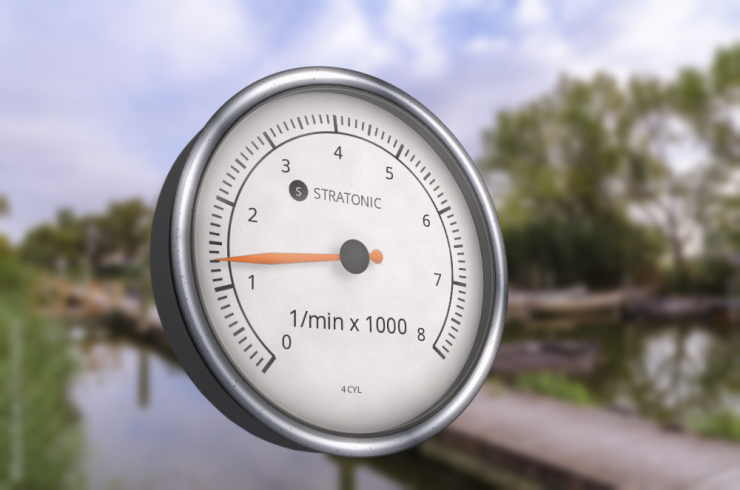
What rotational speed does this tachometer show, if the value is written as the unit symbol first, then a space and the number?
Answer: rpm 1300
